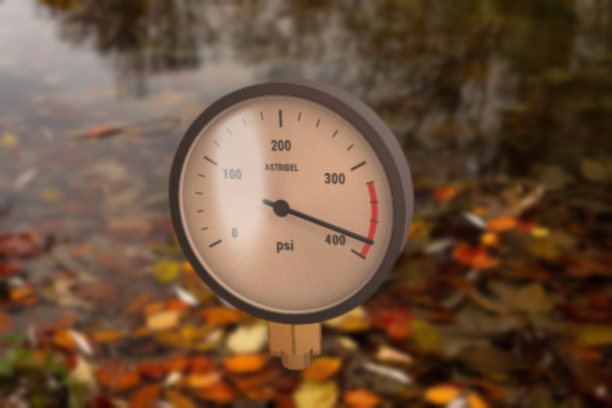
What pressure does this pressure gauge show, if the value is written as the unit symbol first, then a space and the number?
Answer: psi 380
